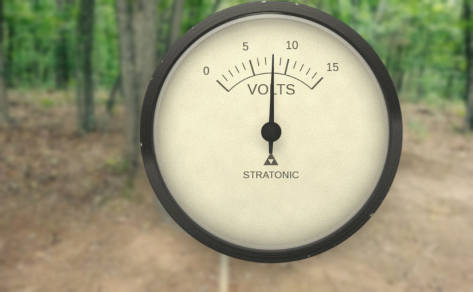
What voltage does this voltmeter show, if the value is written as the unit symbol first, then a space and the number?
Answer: V 8
